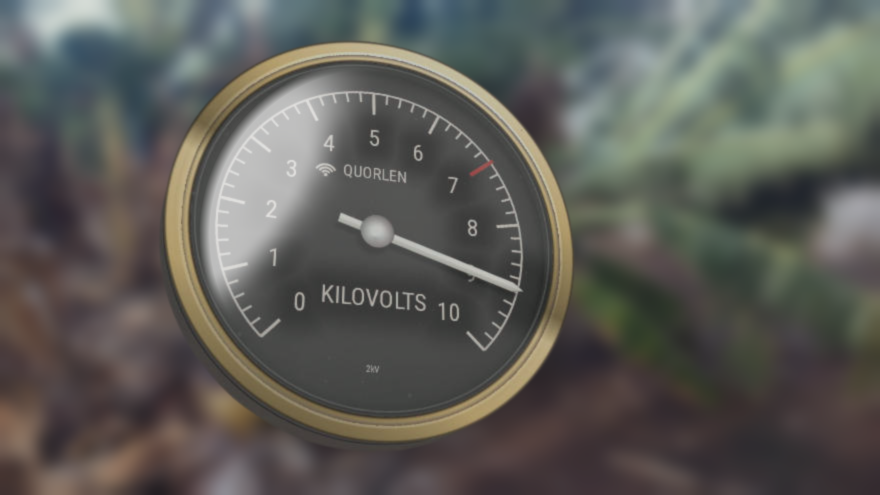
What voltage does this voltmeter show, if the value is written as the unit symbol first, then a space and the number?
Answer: kV 9
